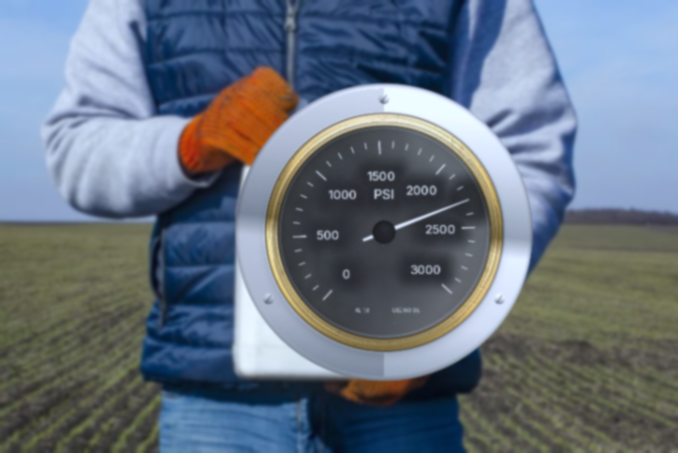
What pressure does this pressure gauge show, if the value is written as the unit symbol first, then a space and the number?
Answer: psi 2300
